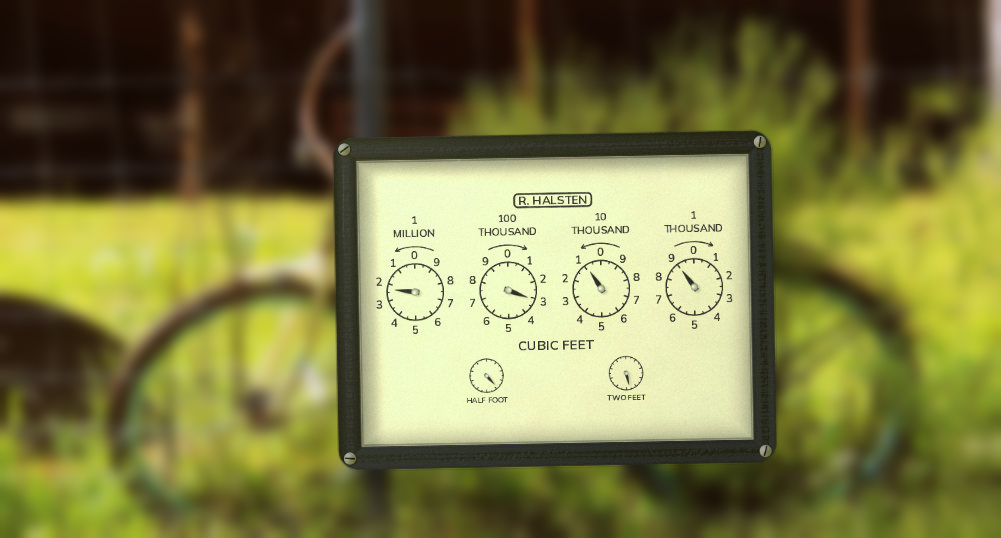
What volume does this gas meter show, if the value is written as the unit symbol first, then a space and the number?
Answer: ft³ 230900
